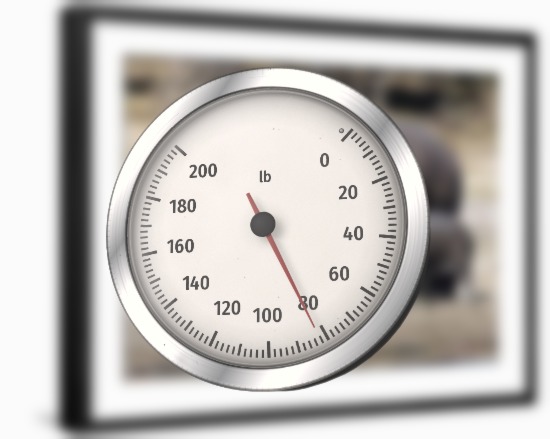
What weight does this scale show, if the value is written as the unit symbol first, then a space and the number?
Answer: lb 82
